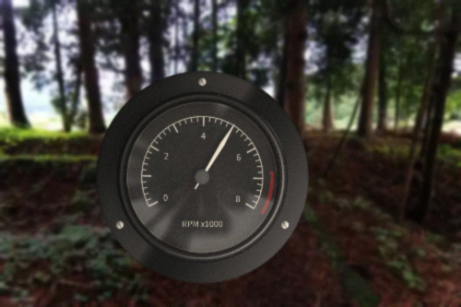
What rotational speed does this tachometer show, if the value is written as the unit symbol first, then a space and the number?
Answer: rpm 5000
